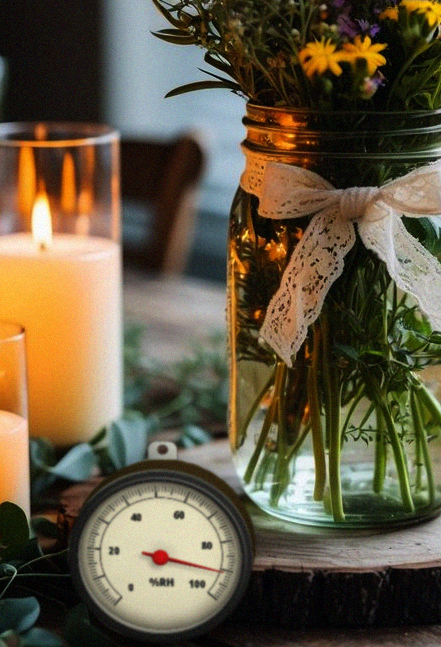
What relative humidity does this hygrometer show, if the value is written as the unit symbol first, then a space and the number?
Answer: % 90
